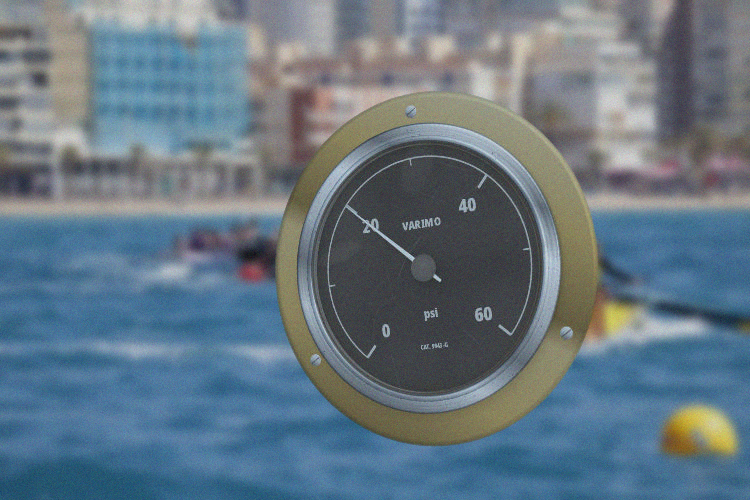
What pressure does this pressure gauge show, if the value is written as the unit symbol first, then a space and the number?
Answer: psi 20
